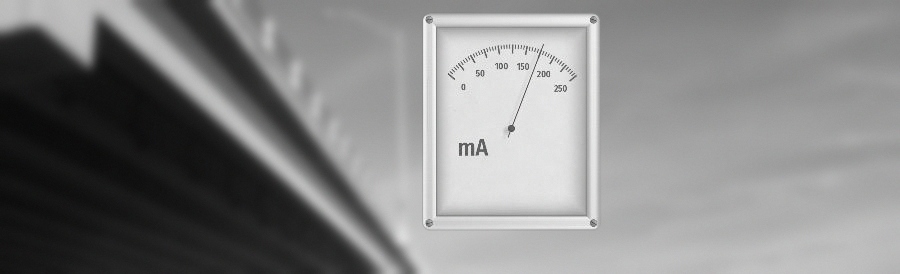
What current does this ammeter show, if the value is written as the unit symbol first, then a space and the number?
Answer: mA 175
